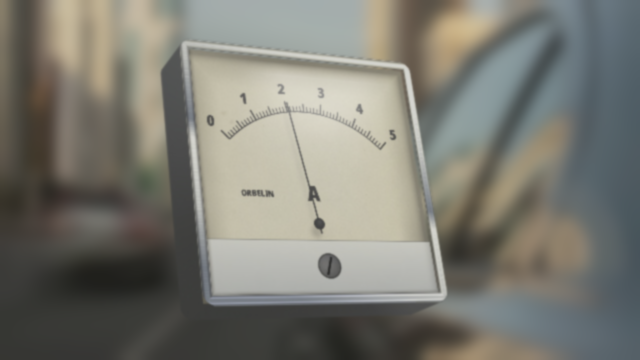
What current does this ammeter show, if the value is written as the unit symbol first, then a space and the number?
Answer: A 2
